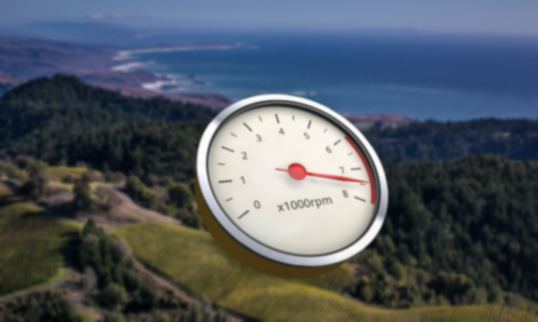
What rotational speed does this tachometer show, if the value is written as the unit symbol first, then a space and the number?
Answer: rpm 7500
